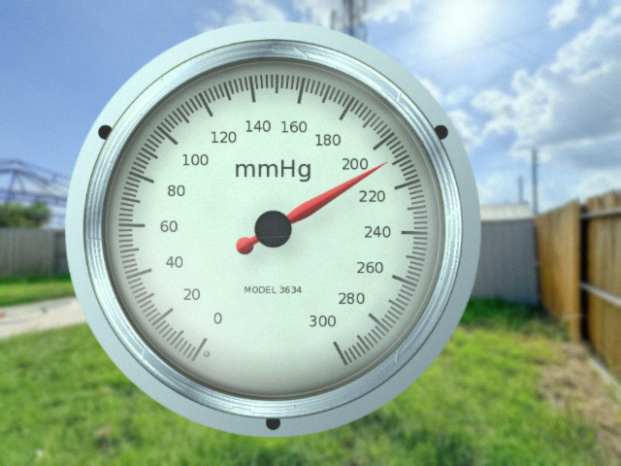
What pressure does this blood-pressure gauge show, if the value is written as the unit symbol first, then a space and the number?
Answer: mmHg 208
